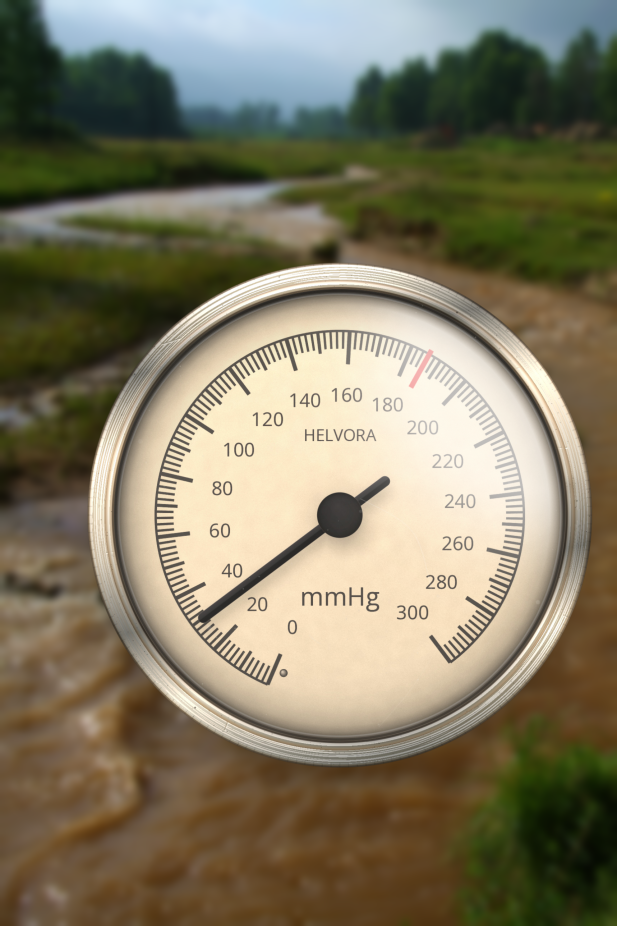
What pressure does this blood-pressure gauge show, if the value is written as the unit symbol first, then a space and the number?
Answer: mmHg 30
